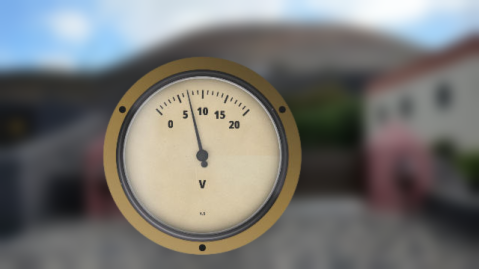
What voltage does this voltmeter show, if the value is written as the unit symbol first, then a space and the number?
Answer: V 7
